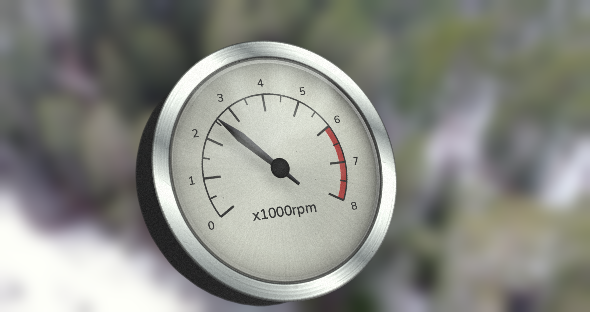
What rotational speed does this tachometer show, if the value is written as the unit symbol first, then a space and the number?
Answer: rpm 2500
